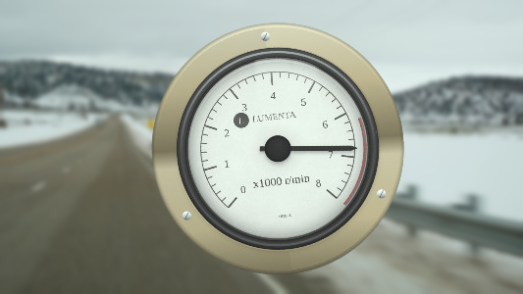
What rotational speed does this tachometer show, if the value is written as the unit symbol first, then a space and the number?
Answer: rpm 6800
